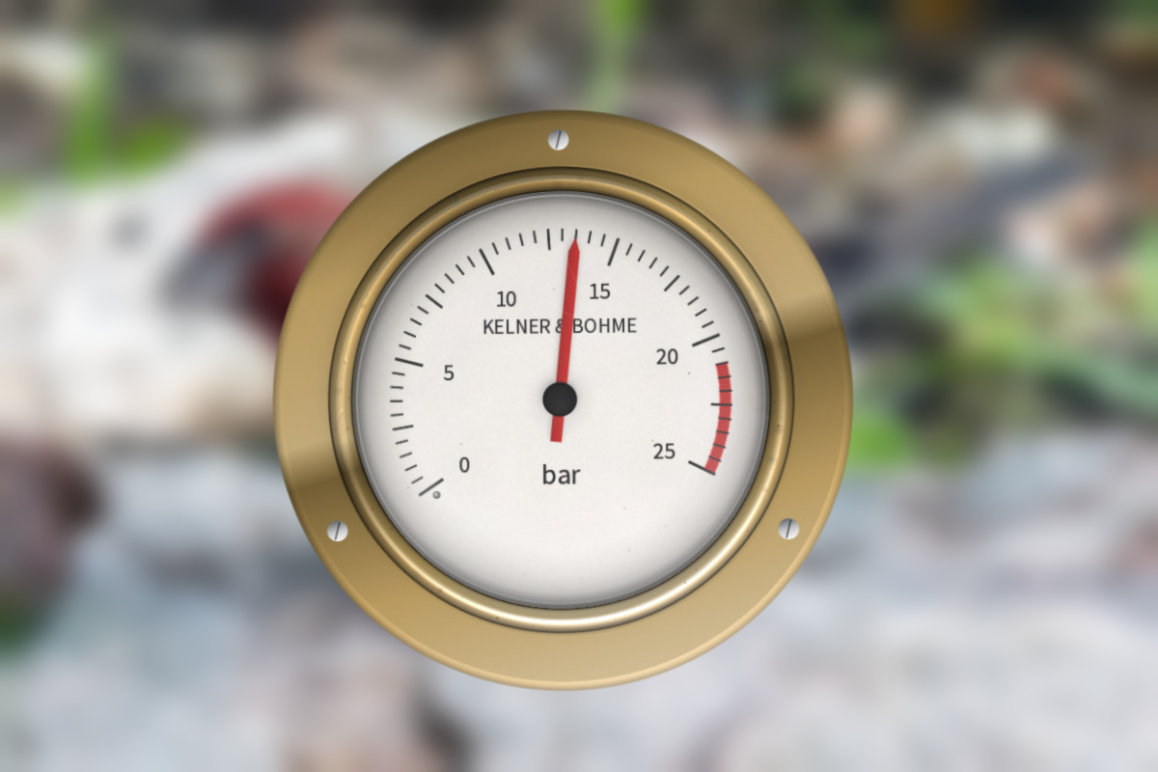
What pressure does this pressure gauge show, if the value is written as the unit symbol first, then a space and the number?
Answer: bar 13.5
